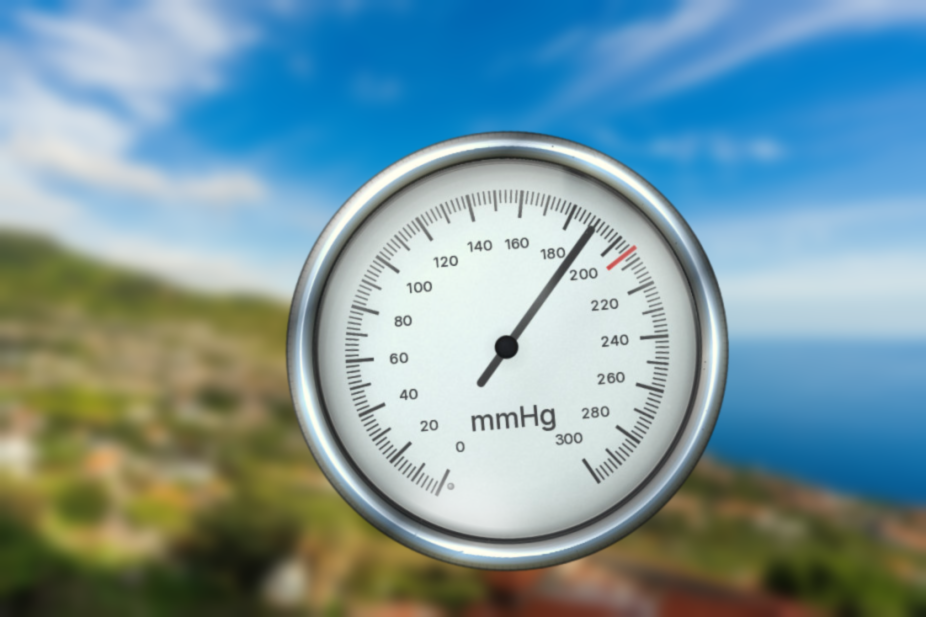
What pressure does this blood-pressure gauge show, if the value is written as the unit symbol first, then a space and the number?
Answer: mmHg 190
